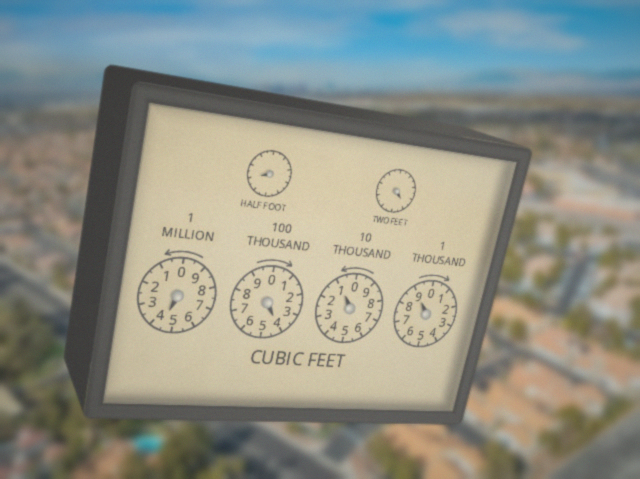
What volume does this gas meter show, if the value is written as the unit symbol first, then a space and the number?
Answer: ft³ 440900
